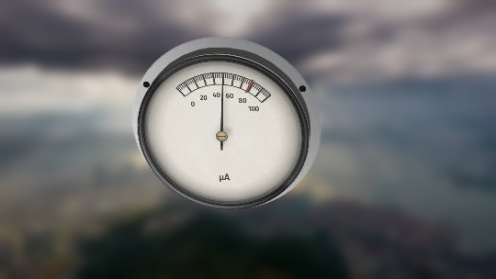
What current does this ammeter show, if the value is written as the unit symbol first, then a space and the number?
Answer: µA 50
